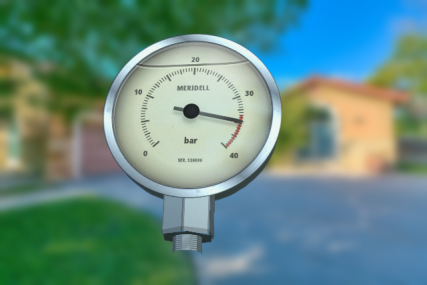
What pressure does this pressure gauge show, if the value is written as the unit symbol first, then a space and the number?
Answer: bar 35
